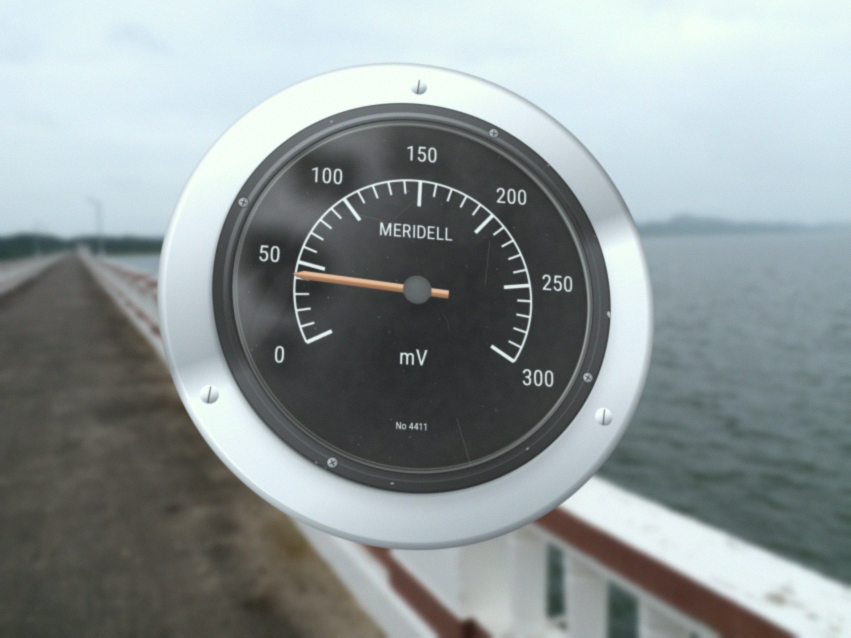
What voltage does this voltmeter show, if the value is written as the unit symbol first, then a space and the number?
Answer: mV 40
